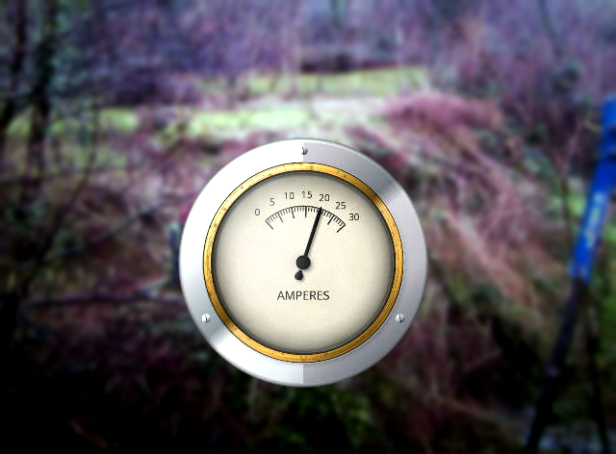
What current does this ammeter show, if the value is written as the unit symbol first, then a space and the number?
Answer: A 20
